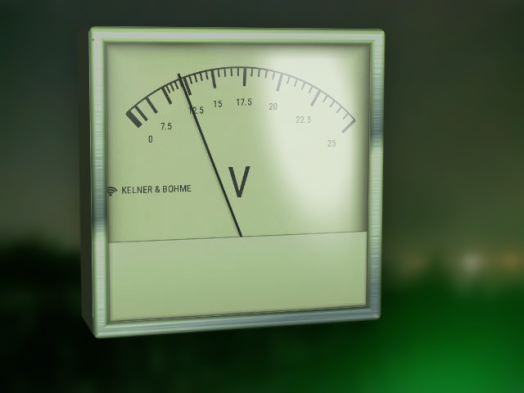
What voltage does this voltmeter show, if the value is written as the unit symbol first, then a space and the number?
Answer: V 12
